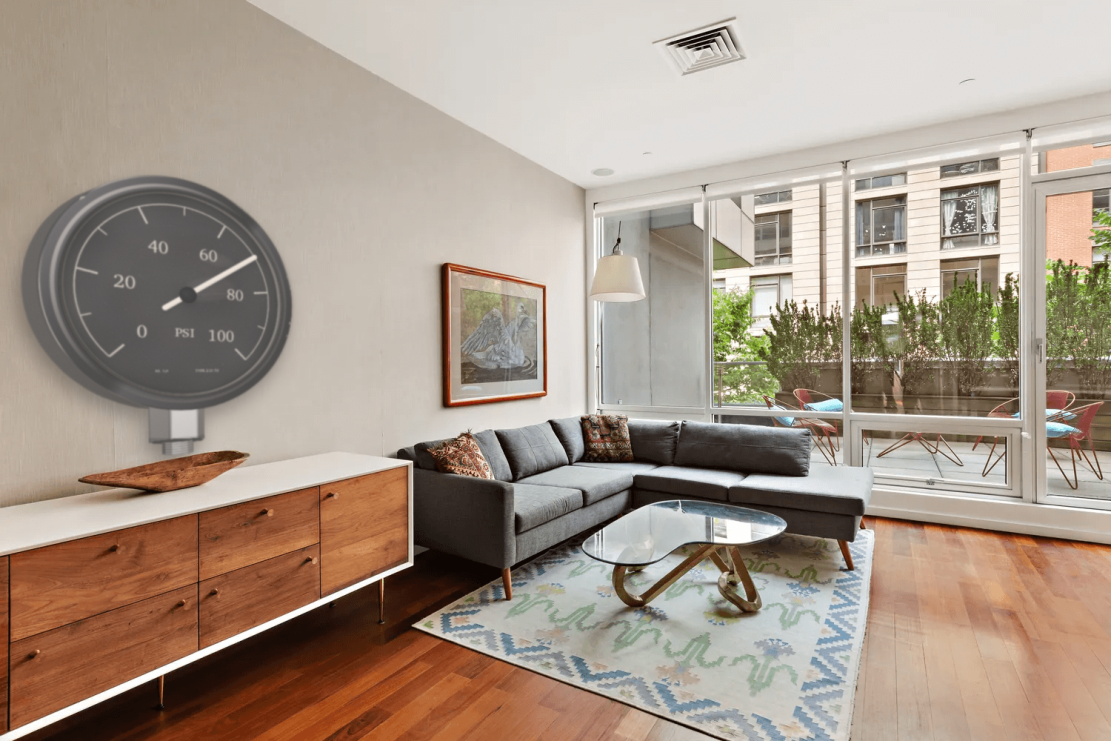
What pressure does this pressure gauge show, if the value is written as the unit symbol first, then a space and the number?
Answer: psi 70
